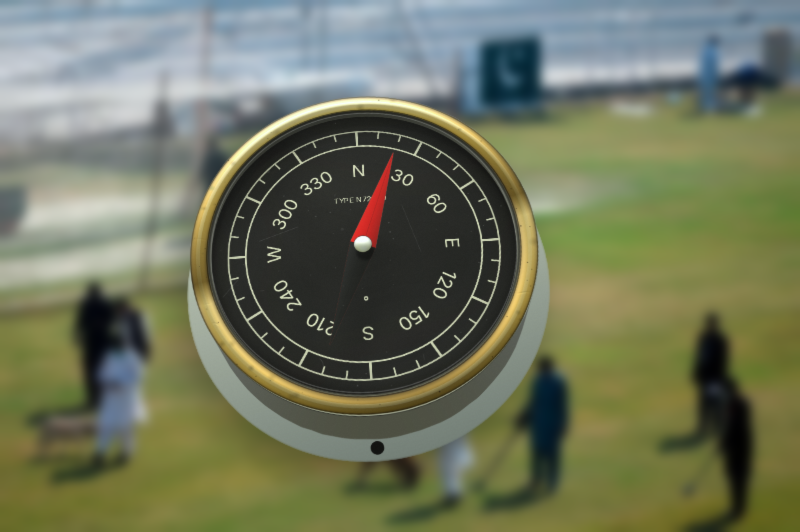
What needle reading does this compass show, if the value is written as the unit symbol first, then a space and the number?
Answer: ° 20
